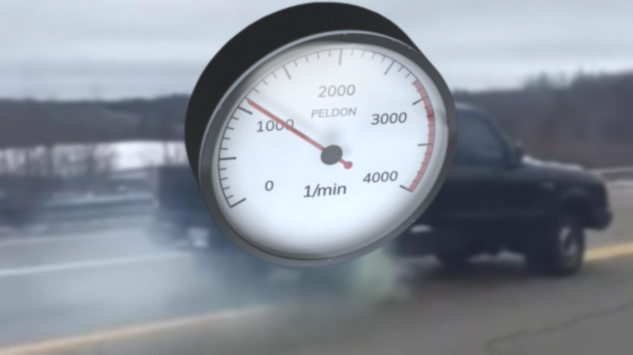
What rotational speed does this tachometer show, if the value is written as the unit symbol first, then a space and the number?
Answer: rpm 1100
